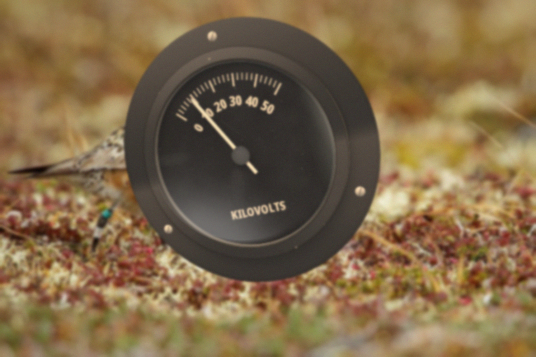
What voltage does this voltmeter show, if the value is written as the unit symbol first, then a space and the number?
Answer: kV 10
